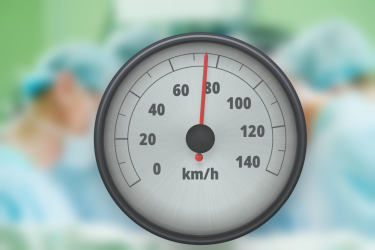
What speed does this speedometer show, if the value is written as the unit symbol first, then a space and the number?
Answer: km/h 75
